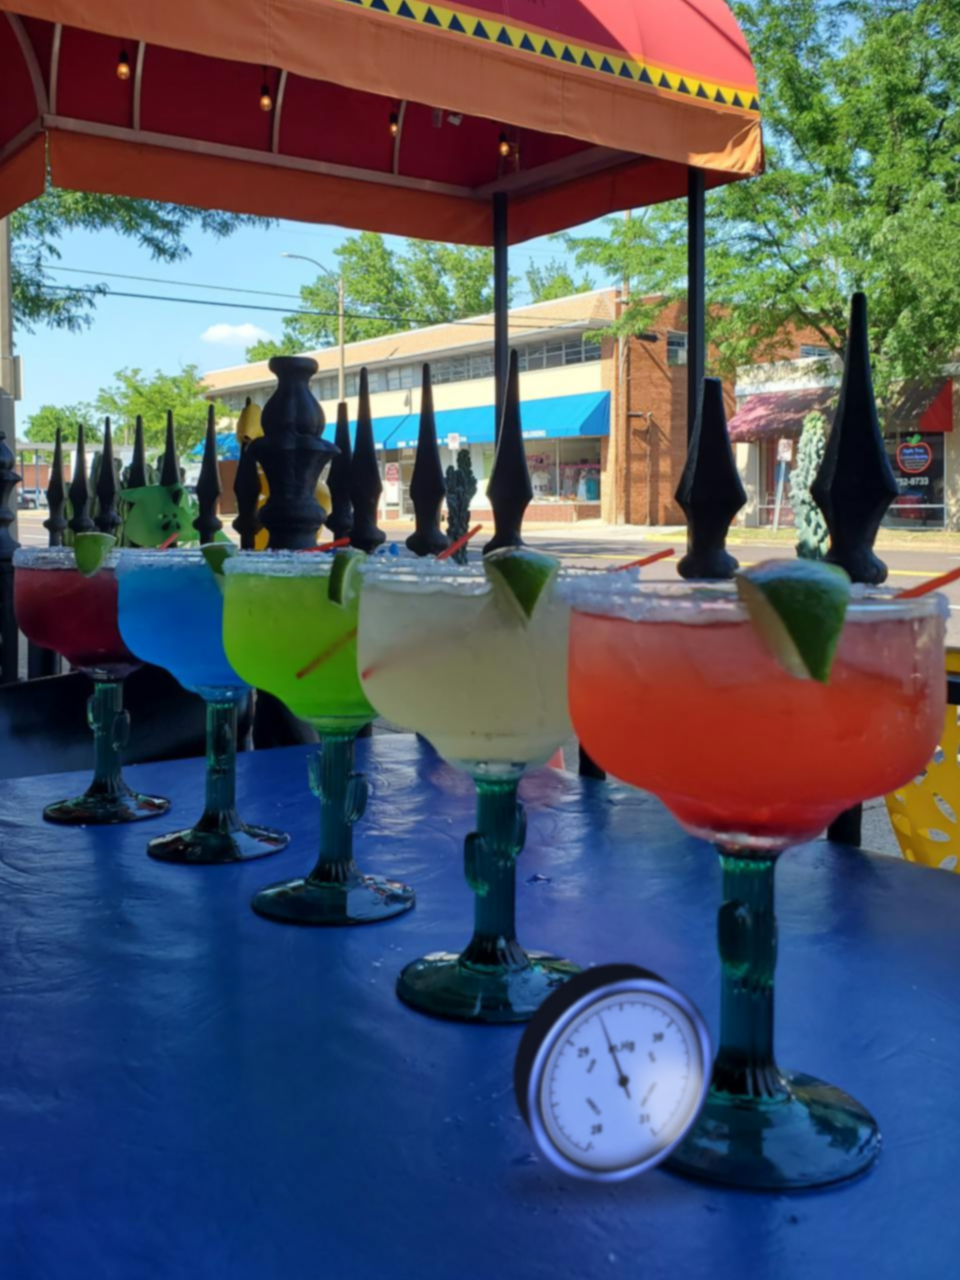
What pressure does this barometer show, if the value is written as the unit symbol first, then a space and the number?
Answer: inHg 29.3
